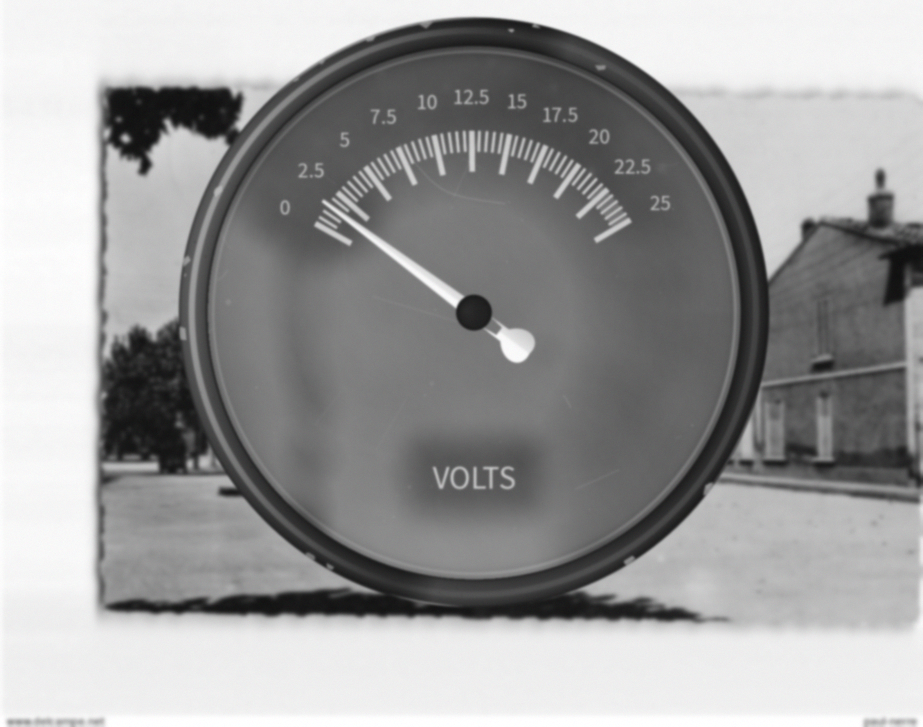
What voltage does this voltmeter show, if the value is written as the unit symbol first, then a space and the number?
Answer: V 1.5
